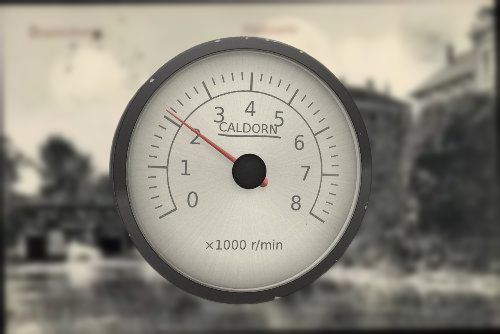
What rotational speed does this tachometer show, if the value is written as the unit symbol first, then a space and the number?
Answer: rpm 2100
